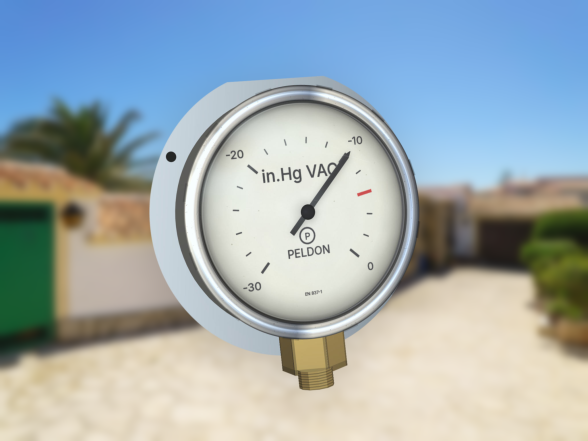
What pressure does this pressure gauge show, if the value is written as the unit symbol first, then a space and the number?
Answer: inHg -10
